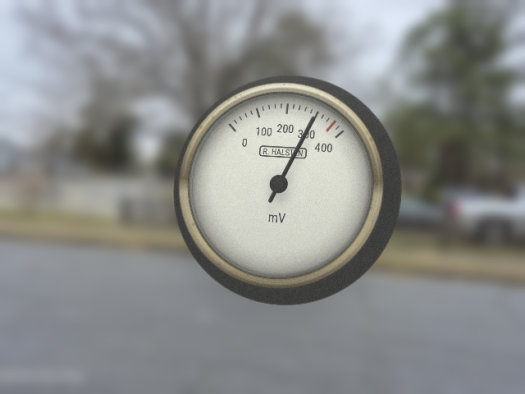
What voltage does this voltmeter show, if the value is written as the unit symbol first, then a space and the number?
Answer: mV 300
